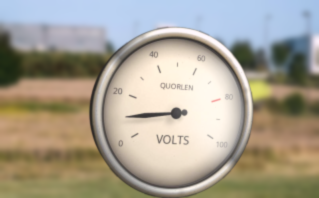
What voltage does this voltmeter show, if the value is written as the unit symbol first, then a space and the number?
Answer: V 10
